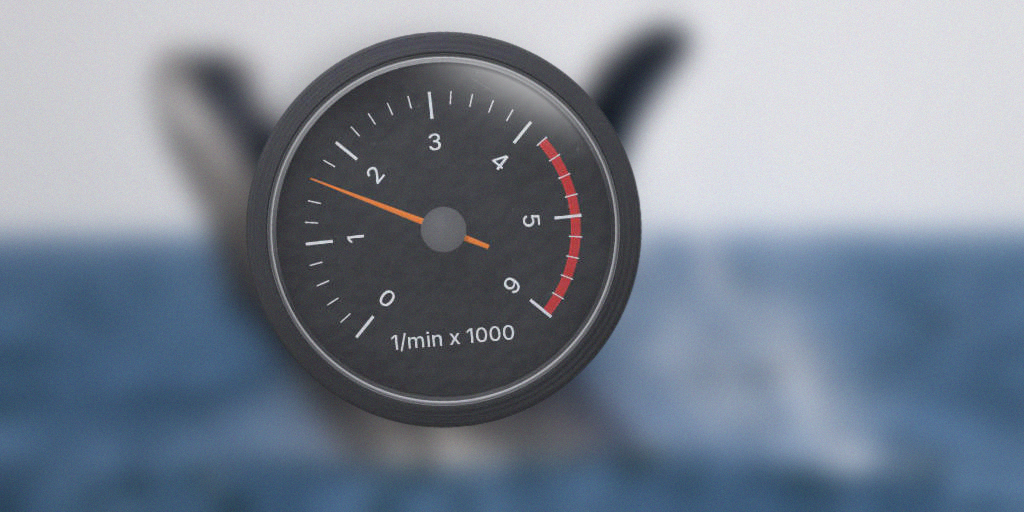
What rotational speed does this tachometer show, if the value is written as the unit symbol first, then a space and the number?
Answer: rpm 1600
